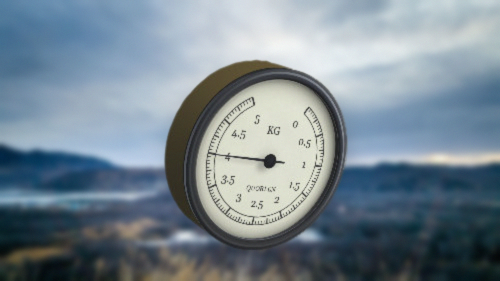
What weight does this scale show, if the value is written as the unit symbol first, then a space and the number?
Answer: kg 4
